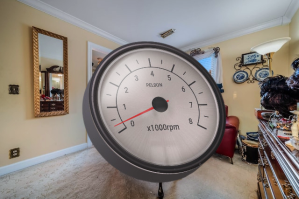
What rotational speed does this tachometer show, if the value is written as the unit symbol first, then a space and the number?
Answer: rpm 250
